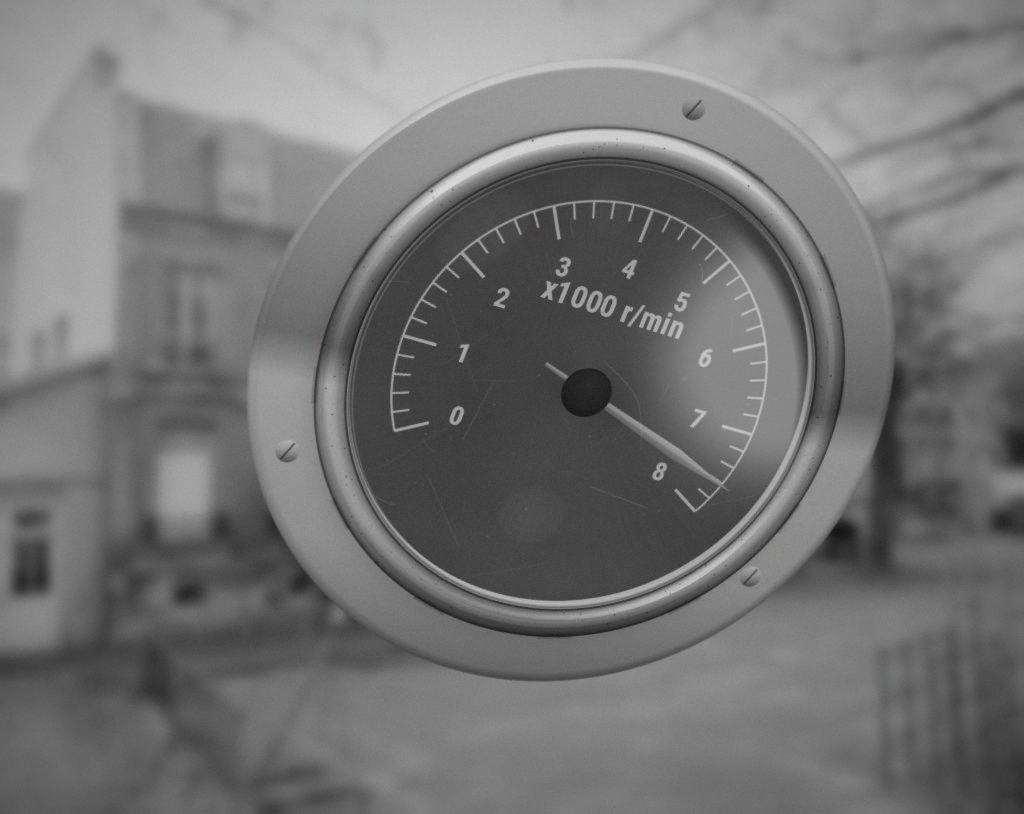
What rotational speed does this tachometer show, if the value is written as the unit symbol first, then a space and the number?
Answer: rpm 7600
